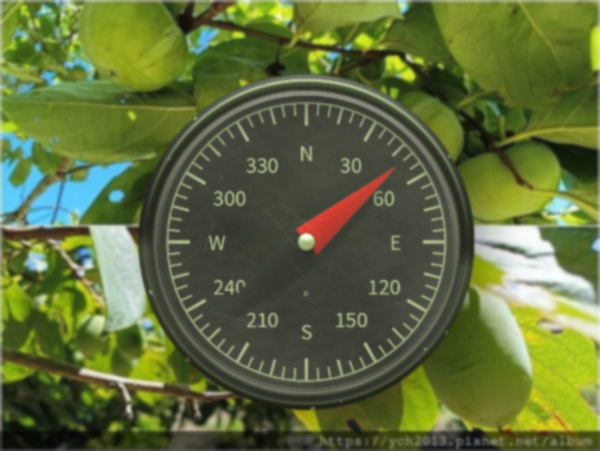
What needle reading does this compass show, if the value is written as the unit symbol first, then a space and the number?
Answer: ° 50
